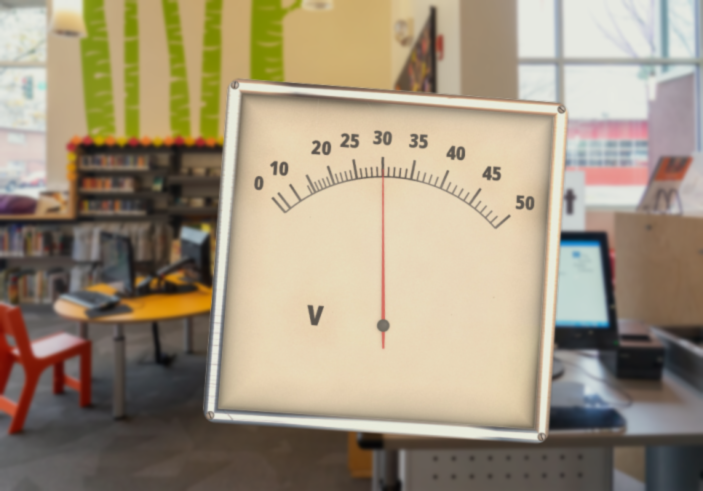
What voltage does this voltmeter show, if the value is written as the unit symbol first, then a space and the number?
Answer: V 30
